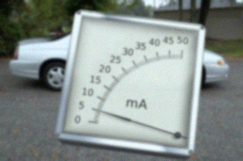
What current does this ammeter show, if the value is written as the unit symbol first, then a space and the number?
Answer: mA 5
